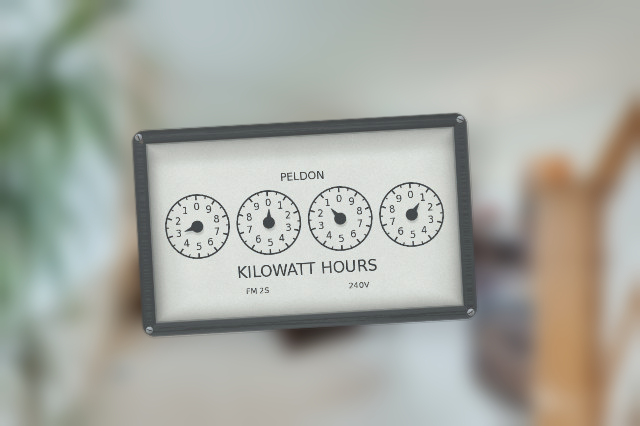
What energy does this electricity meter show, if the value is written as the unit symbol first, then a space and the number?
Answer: kWh 3011
